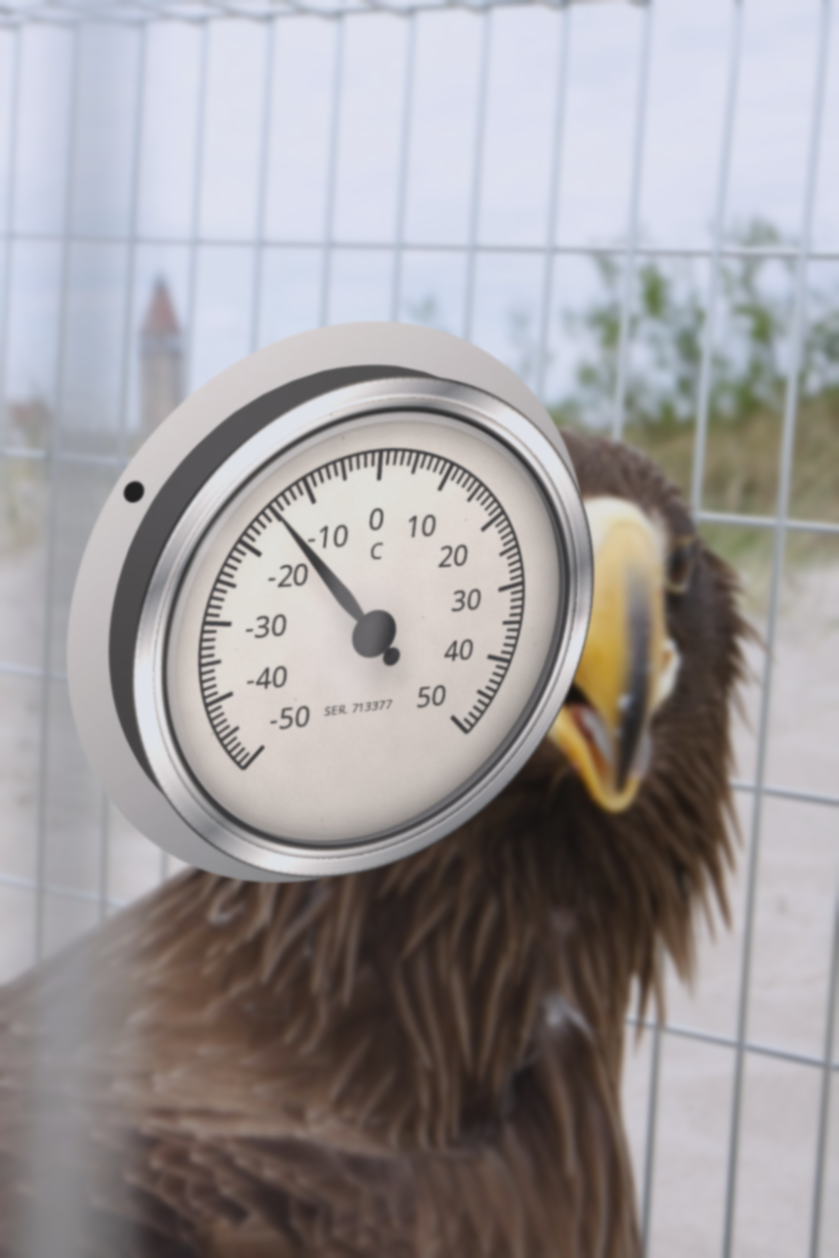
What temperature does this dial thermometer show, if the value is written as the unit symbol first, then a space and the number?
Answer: °C -15
